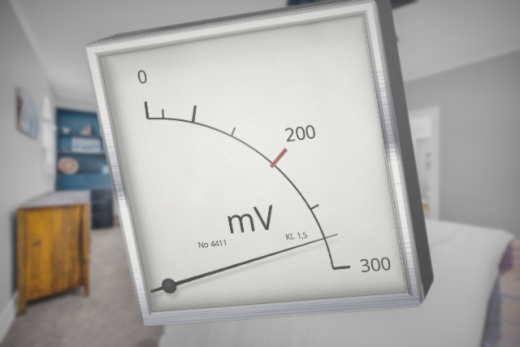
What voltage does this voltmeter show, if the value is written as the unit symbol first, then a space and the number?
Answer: mV 275
